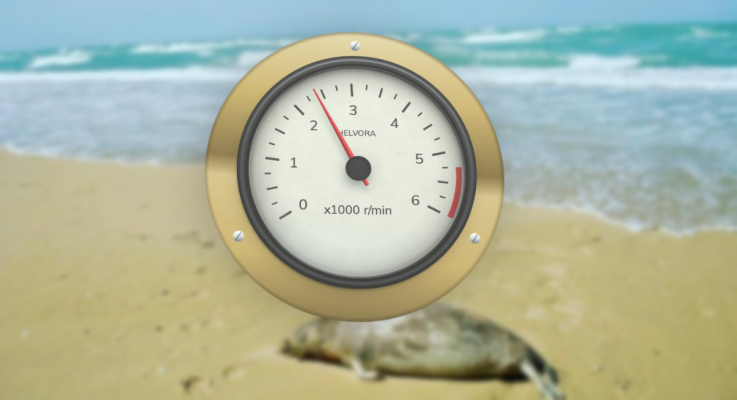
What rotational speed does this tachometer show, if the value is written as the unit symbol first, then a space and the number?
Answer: rpm 2375
